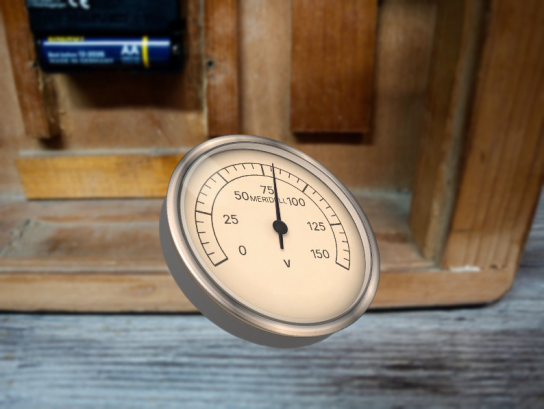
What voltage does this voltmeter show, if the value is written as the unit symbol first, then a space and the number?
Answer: V 80
